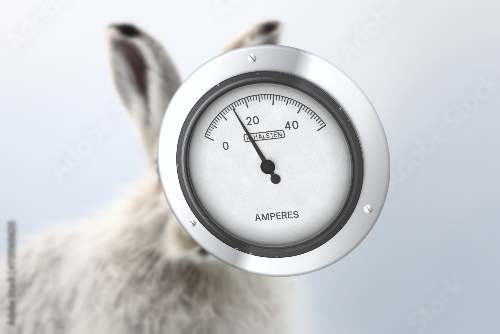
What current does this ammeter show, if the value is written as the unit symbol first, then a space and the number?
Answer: A 15
